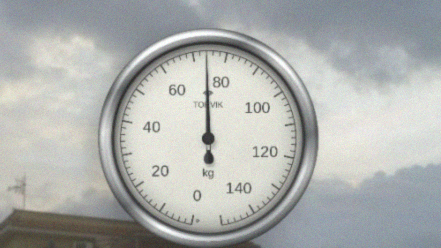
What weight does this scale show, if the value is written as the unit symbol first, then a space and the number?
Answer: kg 74
